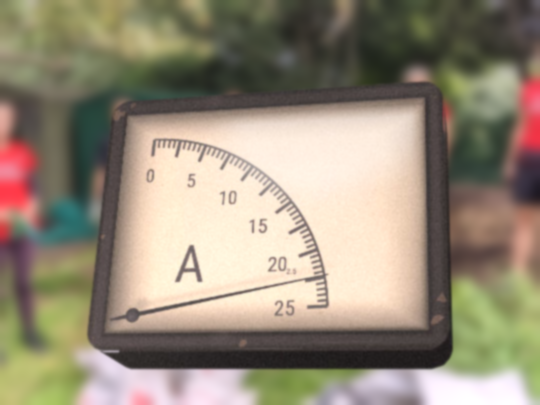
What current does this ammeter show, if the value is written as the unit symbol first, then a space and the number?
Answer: A 22.5
